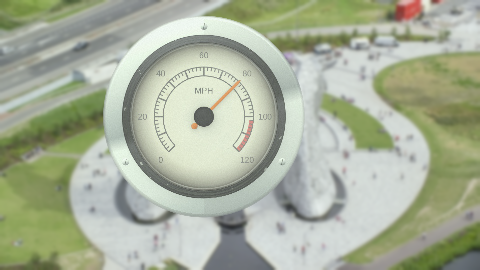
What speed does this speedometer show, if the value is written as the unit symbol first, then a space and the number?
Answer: mph 80
